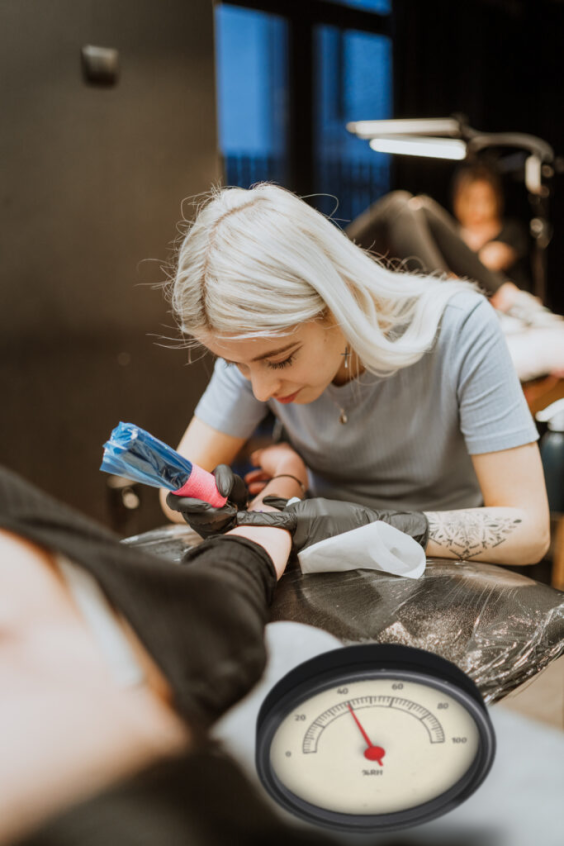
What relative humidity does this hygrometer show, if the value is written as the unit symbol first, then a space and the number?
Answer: % 40
